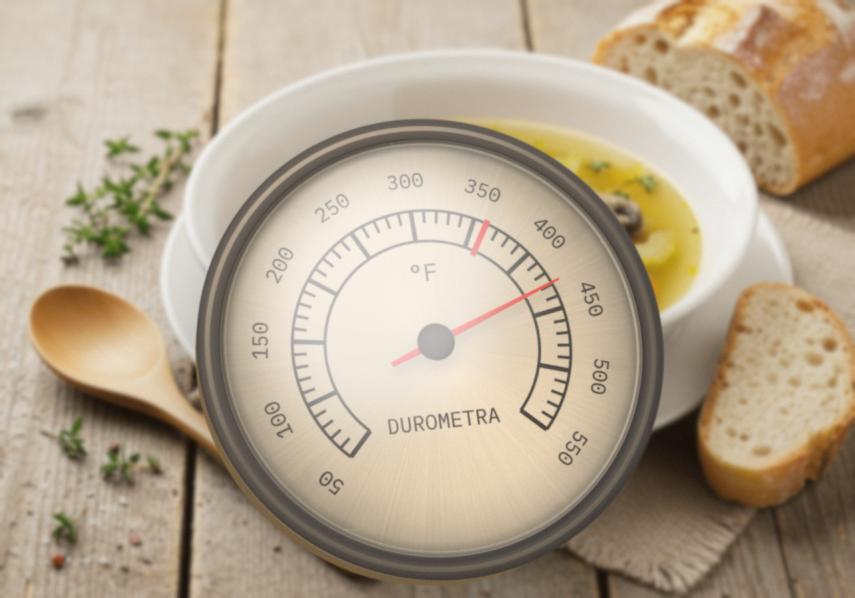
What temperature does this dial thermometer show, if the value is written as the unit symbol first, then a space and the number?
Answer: °F 430
